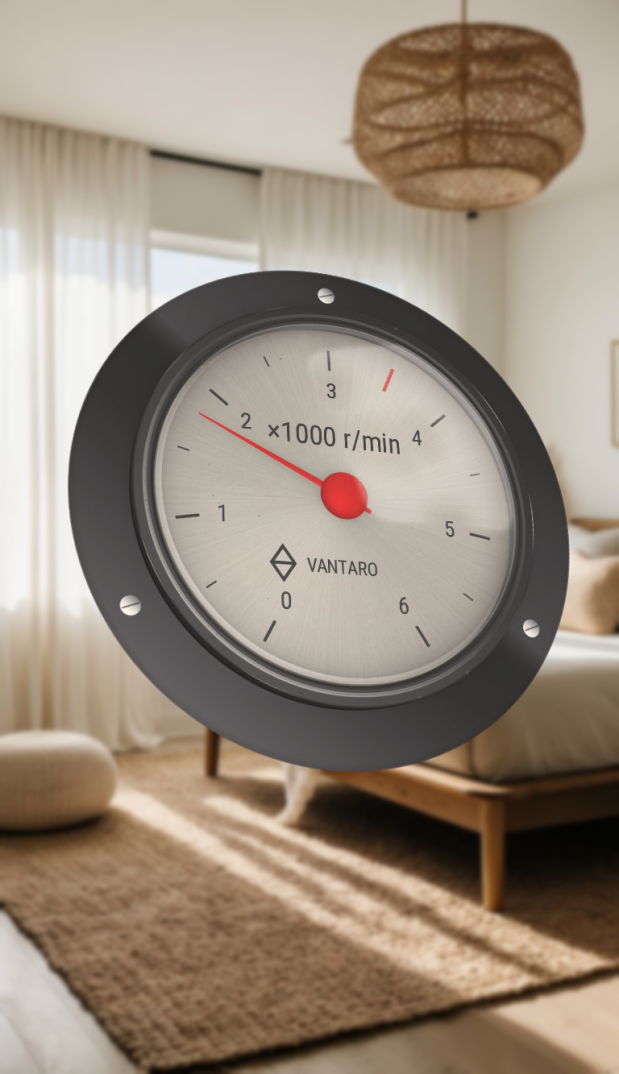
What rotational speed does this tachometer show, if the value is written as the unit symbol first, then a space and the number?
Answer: rpm 1750
